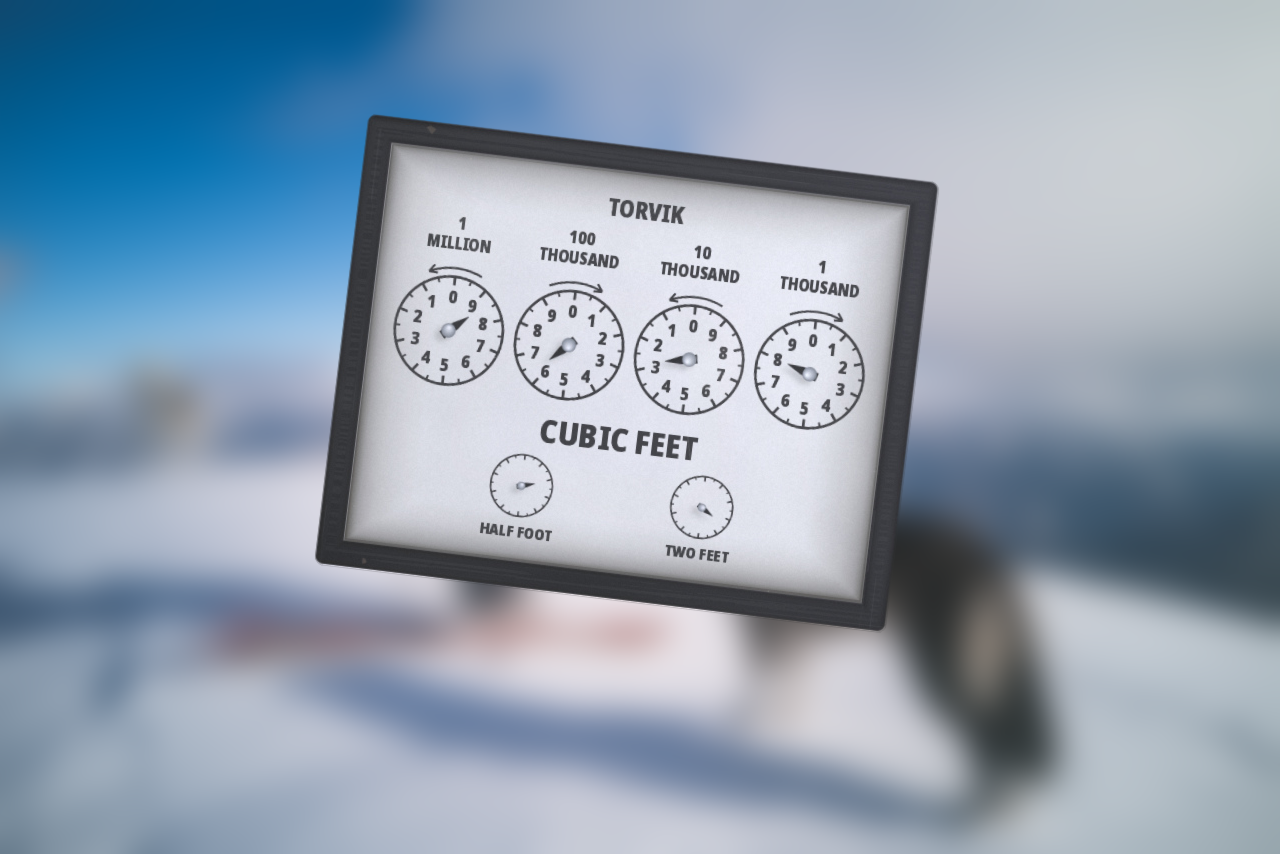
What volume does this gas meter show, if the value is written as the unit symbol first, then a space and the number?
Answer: ft³ 862800
